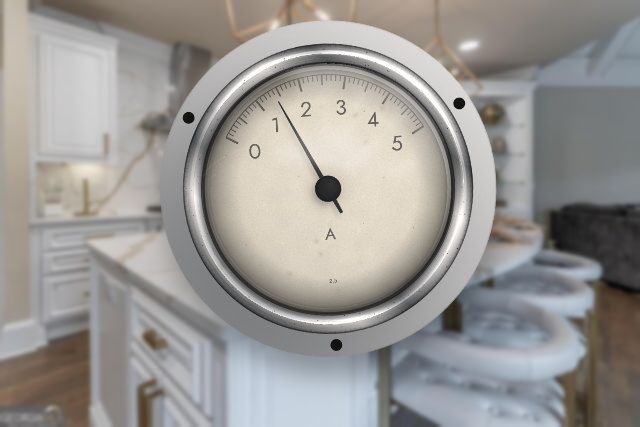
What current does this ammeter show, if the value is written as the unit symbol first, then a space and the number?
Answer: A 1.4
